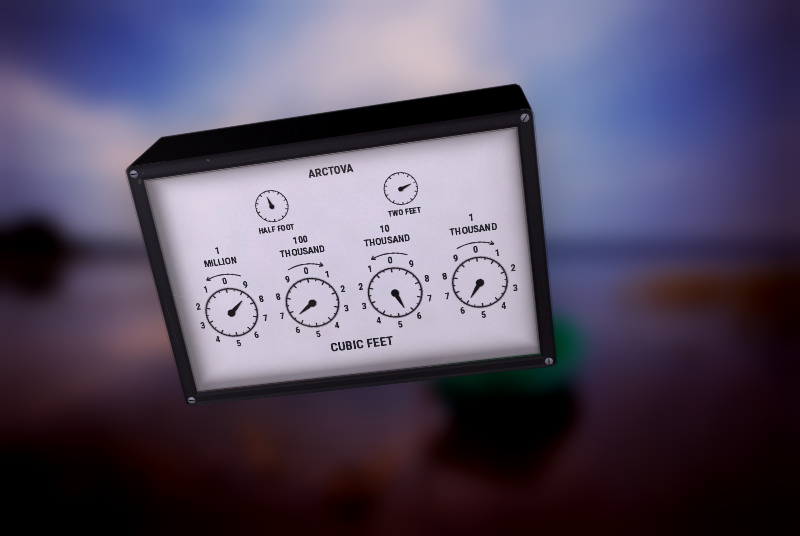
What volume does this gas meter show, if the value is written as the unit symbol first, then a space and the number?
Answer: ft³ 865600
